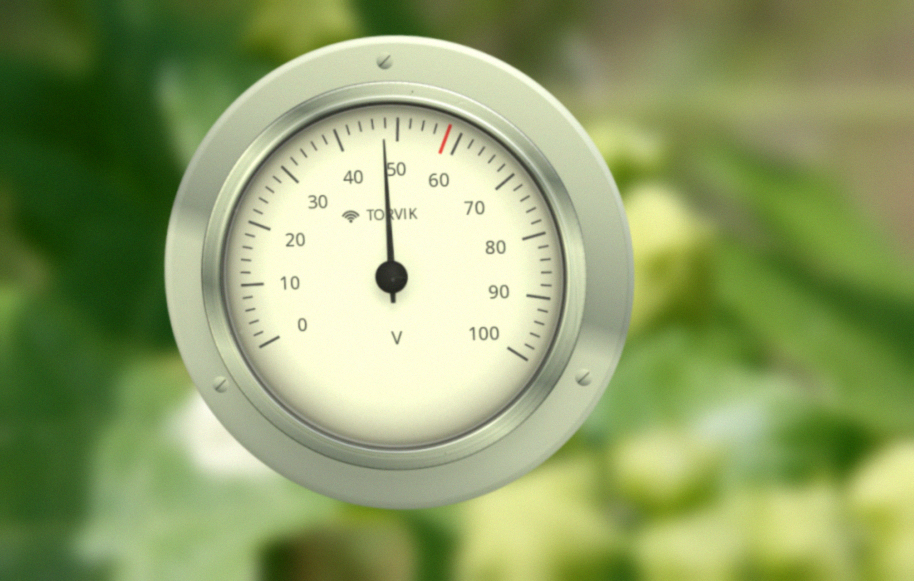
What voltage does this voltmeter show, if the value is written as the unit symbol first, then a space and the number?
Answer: V 48
